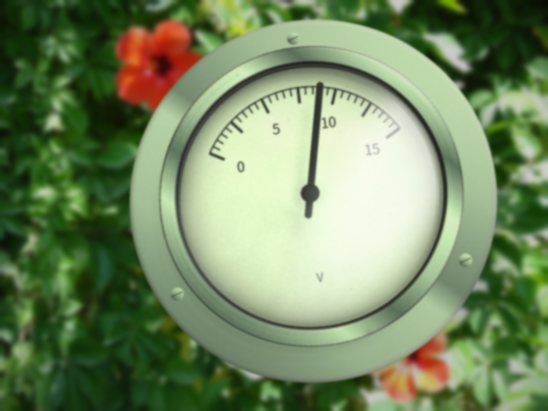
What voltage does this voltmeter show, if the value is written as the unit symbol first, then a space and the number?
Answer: V 9
